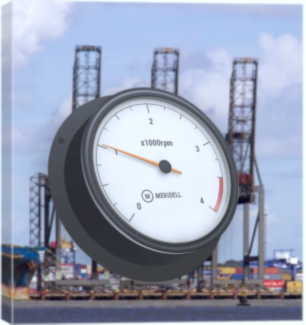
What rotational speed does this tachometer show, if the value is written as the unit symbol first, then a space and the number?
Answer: rpm 1000
